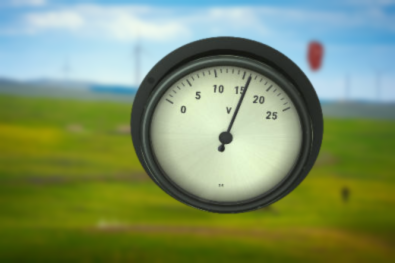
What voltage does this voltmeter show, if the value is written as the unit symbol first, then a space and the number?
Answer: V 16
